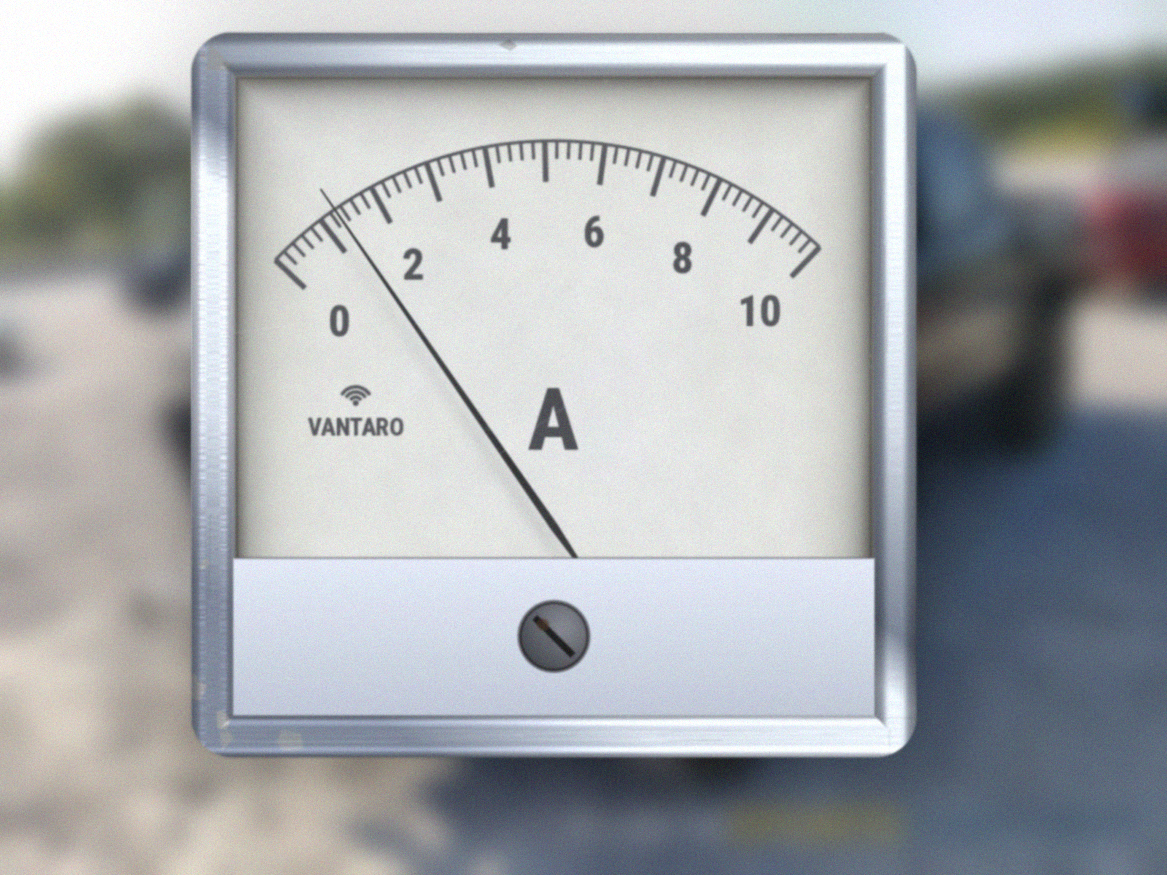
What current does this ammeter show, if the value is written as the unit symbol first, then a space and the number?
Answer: A 1.3
